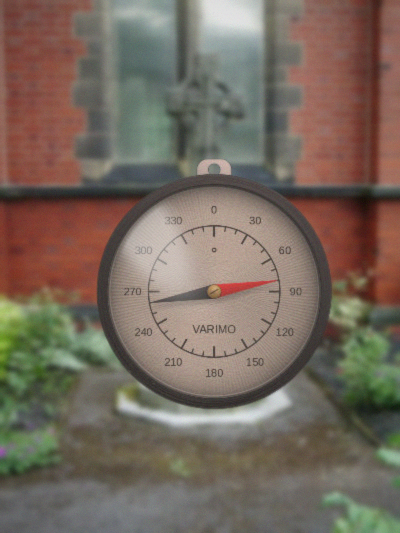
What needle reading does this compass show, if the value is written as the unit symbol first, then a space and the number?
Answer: ° 80
